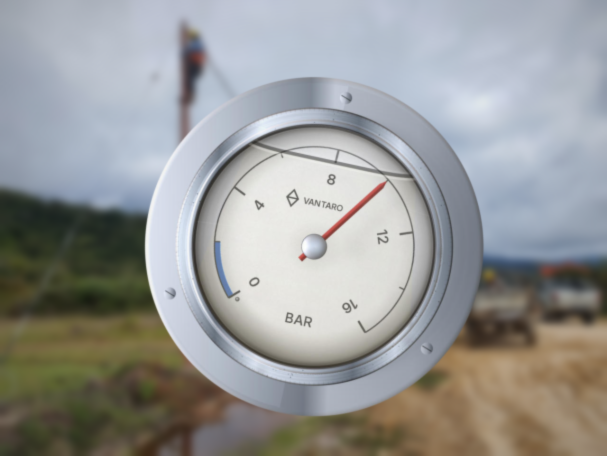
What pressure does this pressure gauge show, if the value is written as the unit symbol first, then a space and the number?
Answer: bar 10
